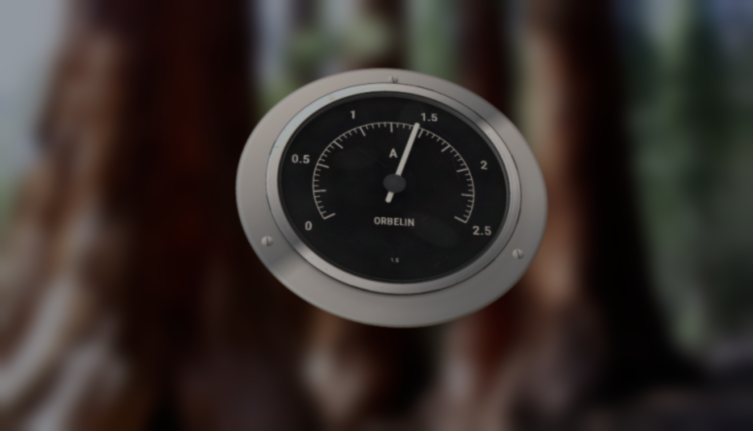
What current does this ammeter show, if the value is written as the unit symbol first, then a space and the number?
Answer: A 1.45
